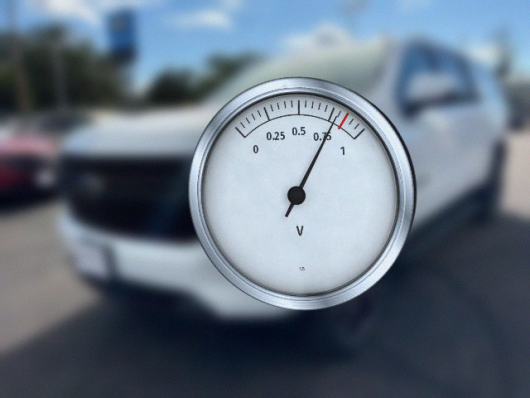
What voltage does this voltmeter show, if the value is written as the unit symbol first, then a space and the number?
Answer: V 0.8
